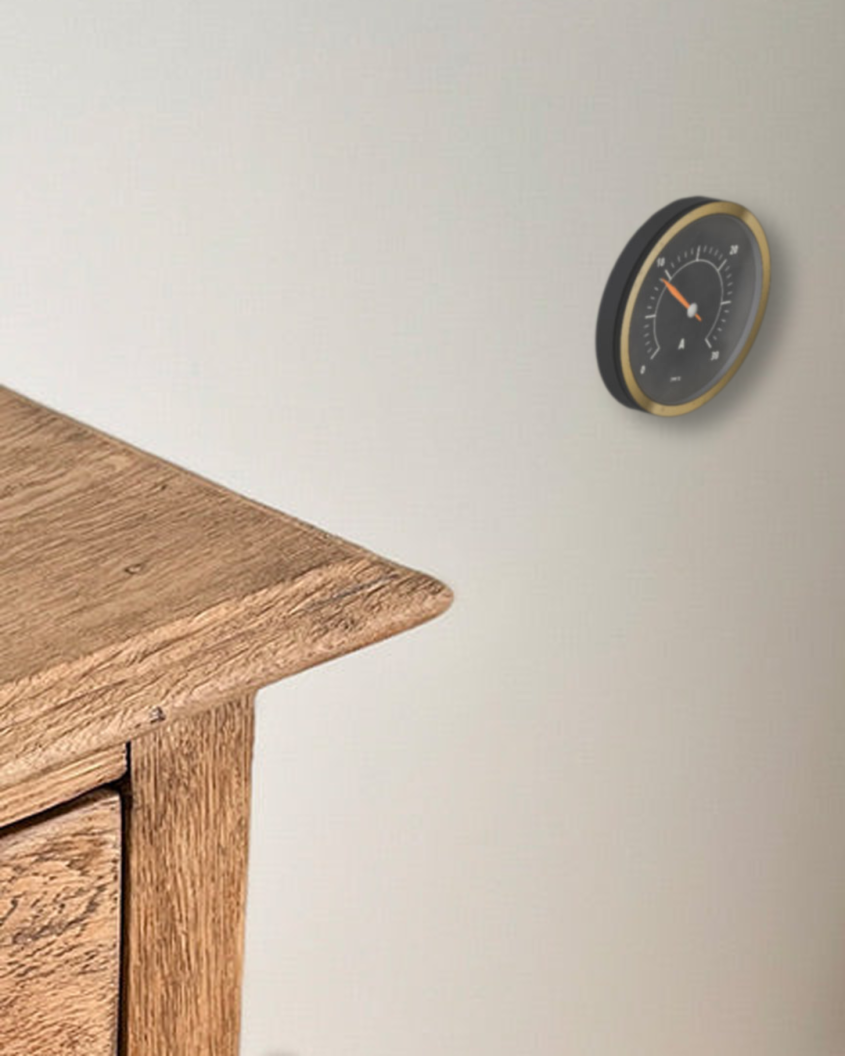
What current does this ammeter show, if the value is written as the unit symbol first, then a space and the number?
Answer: A 9
